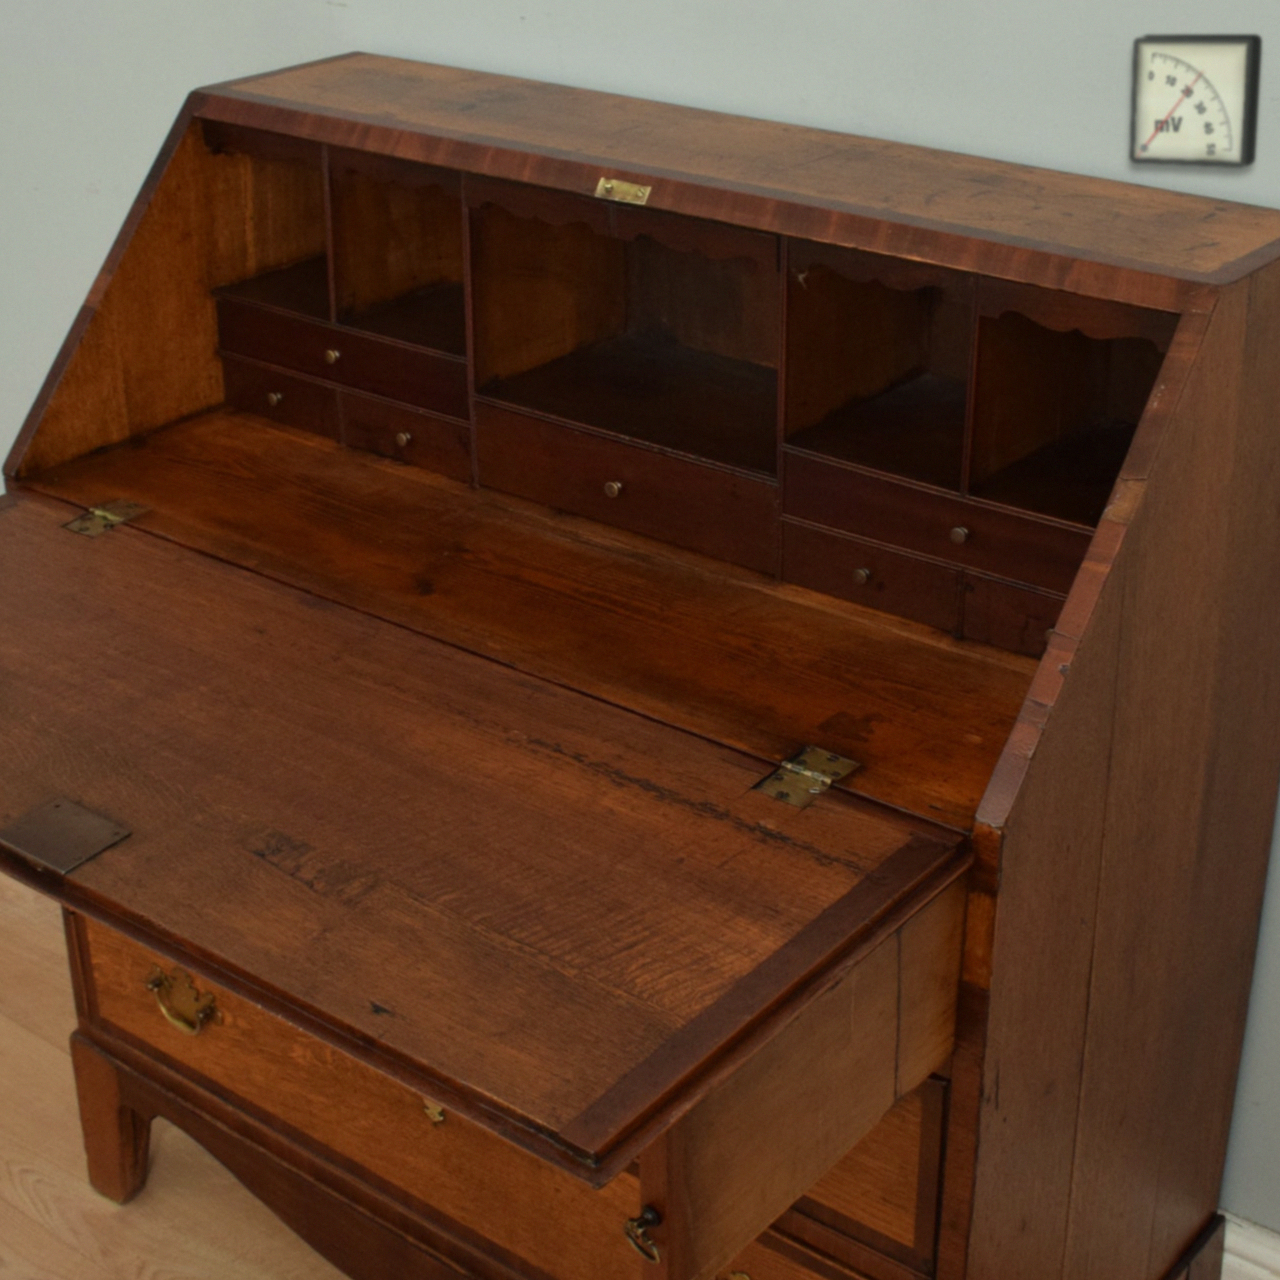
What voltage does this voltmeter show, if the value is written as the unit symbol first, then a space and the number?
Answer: mV 20
